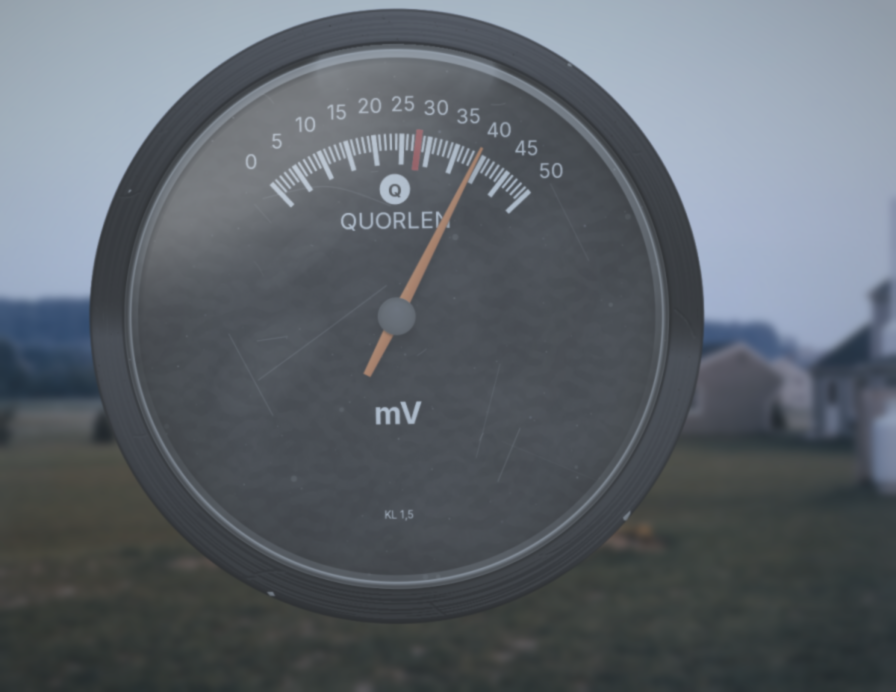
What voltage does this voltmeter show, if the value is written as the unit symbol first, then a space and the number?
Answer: mV 39
